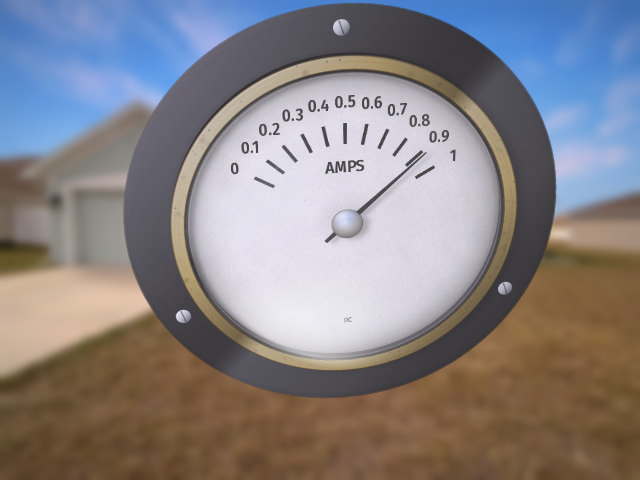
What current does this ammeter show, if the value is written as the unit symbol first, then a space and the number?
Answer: A 0.9
